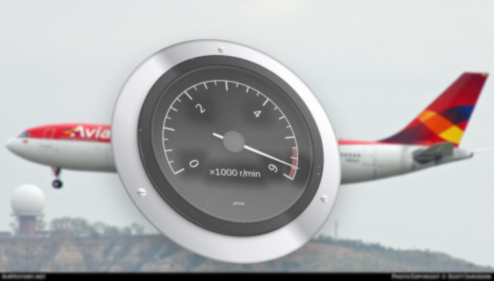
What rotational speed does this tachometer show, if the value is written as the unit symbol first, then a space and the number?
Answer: rpm 5750
